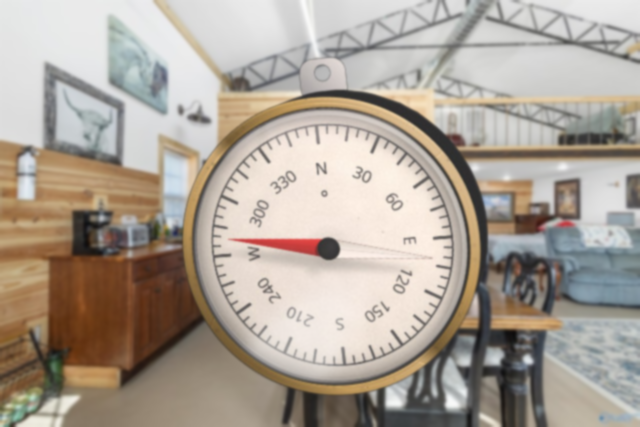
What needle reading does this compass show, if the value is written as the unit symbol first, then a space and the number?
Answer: ° 280
